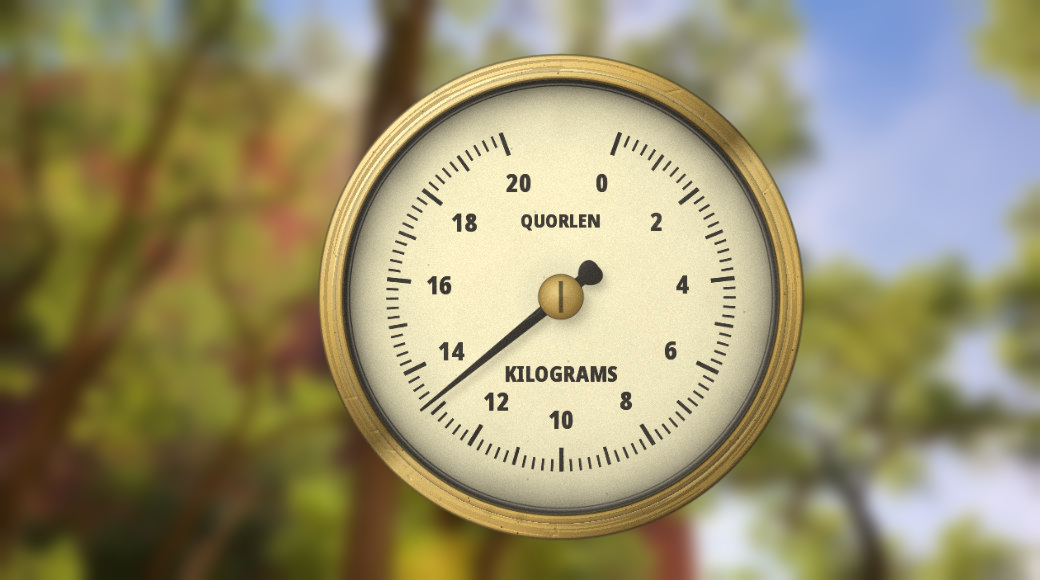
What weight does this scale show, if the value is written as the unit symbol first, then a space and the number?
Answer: kg 13.2
